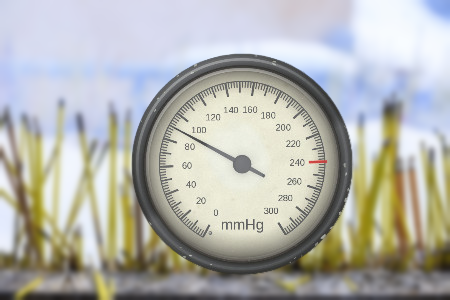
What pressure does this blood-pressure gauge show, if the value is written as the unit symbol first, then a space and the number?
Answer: mmHg 90
